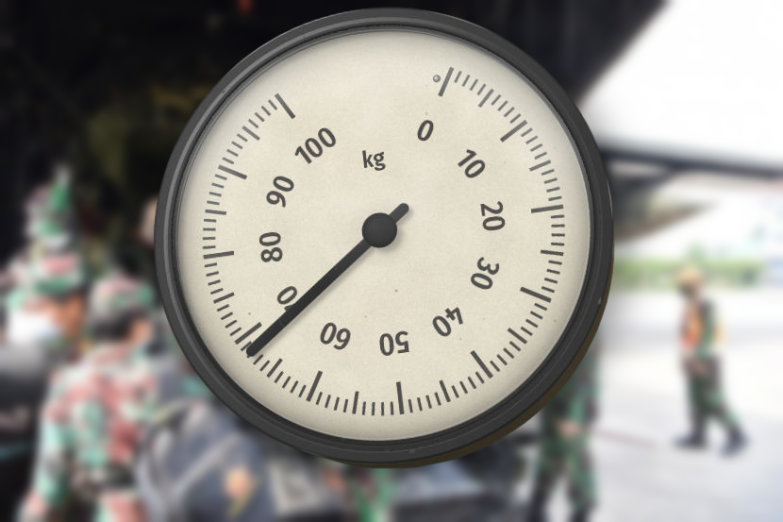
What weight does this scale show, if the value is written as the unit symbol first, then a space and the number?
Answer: kg 68
